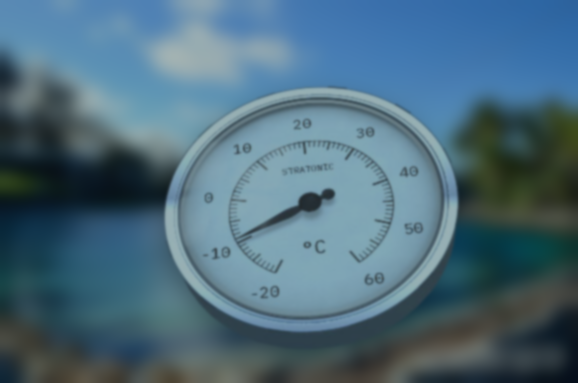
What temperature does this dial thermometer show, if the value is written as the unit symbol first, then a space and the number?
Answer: °C -10
